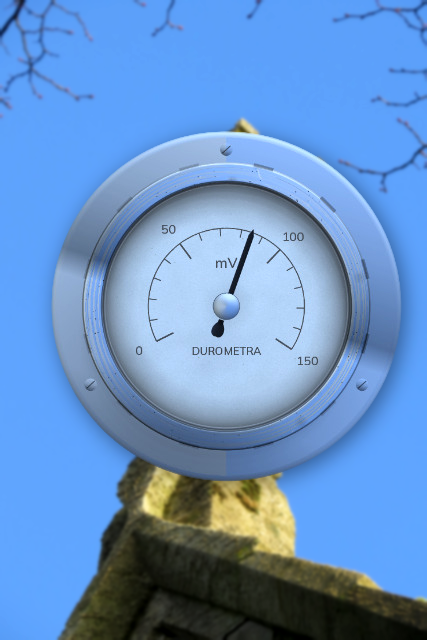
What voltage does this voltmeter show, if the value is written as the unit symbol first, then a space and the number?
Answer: mV 85
